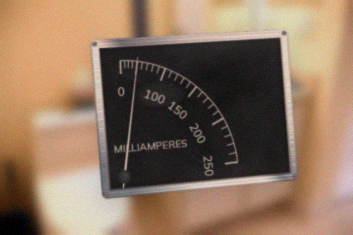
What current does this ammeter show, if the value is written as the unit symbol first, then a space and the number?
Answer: mA 50
